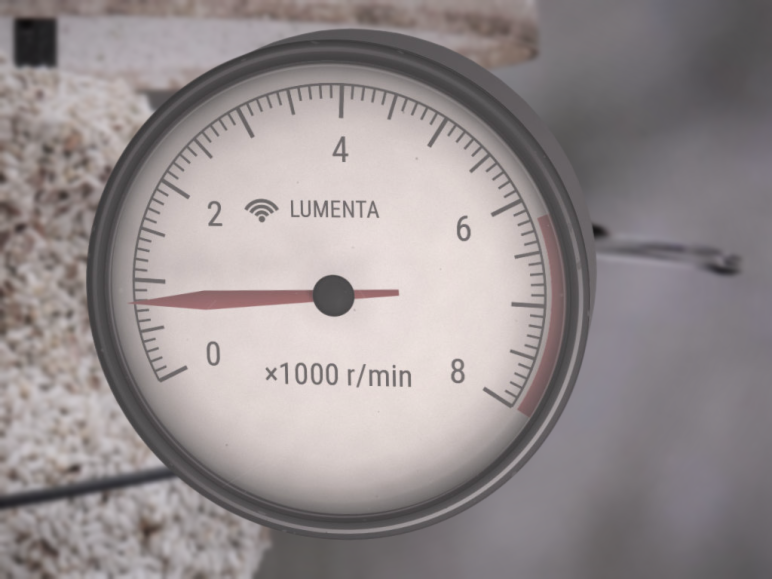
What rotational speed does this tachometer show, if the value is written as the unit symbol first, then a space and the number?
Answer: rpm 800
